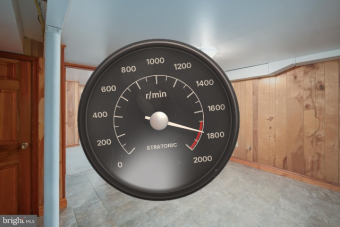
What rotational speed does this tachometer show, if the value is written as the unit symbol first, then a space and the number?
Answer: rpm 1800
